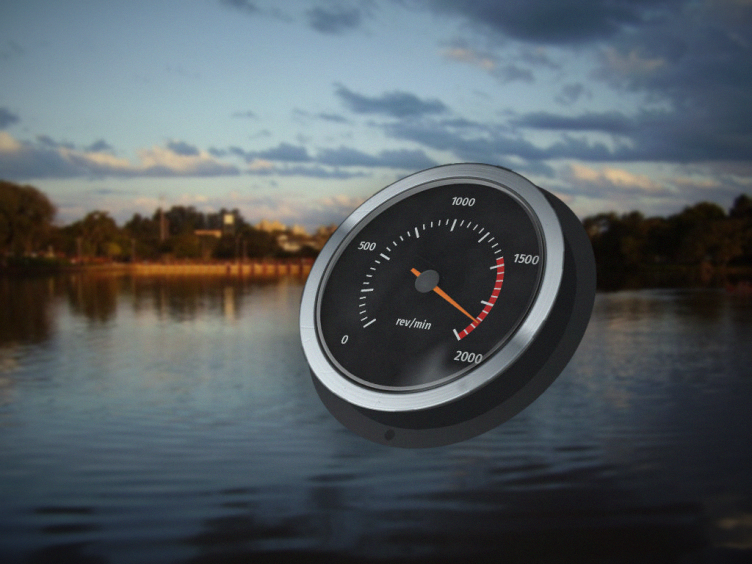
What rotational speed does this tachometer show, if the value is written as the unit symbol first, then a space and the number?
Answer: rpm 1875
